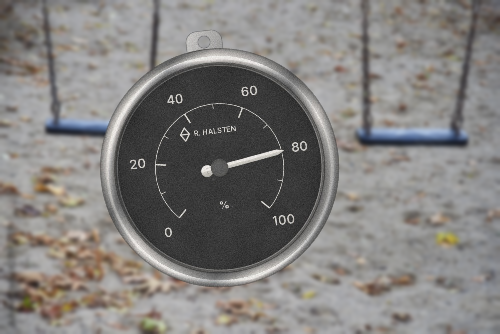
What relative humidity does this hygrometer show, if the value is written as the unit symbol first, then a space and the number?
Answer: % 80
